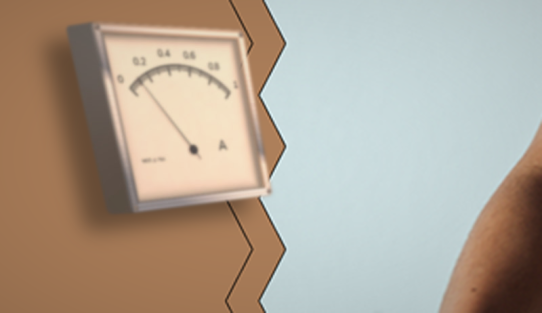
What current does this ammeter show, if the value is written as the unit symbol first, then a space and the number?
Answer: A 0.1
